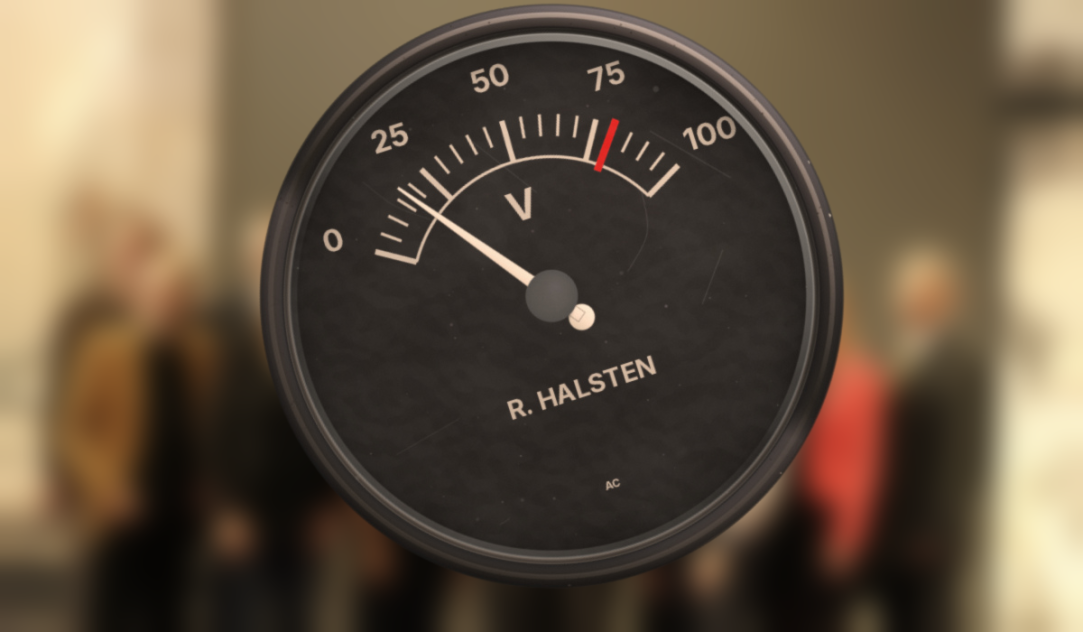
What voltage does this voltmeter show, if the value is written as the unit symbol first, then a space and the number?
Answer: V 17.5
